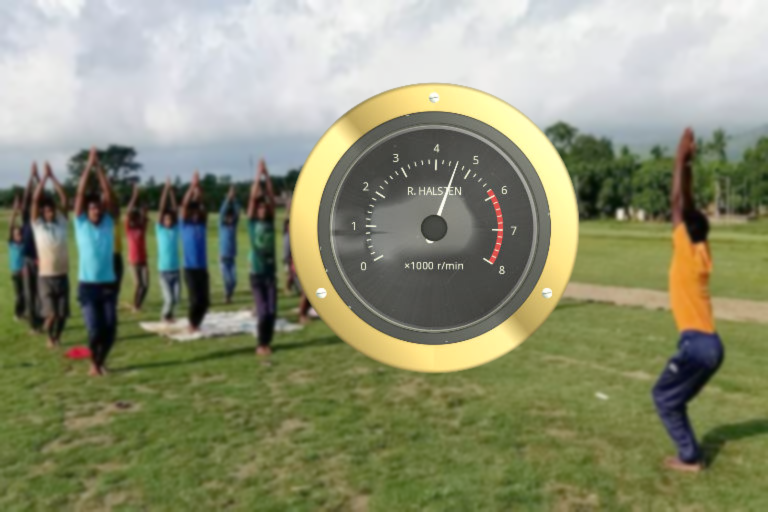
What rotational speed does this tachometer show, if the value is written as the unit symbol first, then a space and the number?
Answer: rpm 4600
